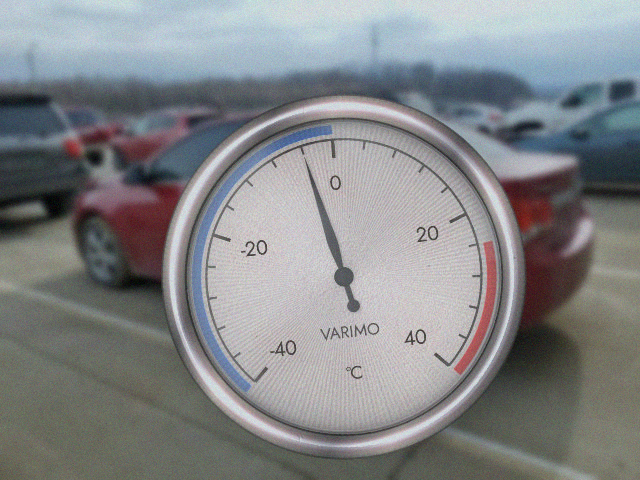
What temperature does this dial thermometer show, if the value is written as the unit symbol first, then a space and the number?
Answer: °C -4
